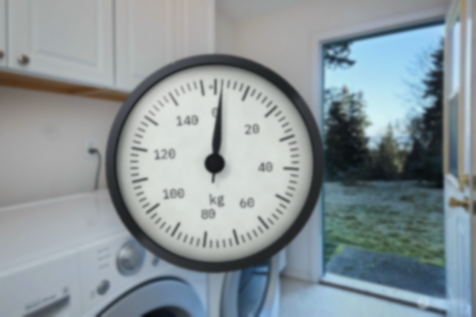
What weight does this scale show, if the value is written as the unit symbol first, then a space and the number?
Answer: kg 2
